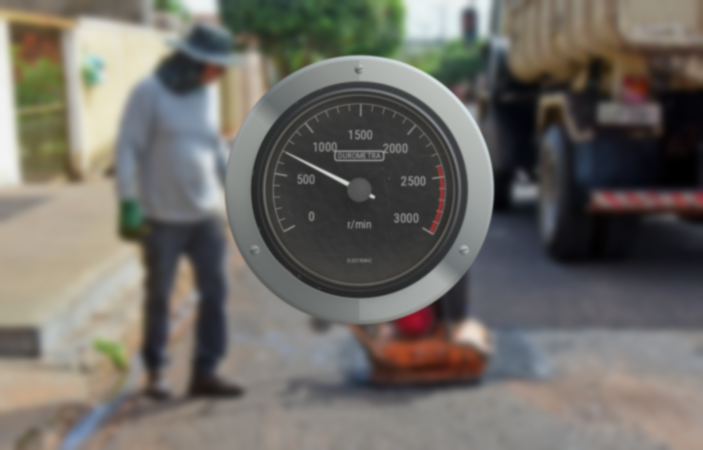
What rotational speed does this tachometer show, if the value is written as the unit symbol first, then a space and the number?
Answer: rpm 700
